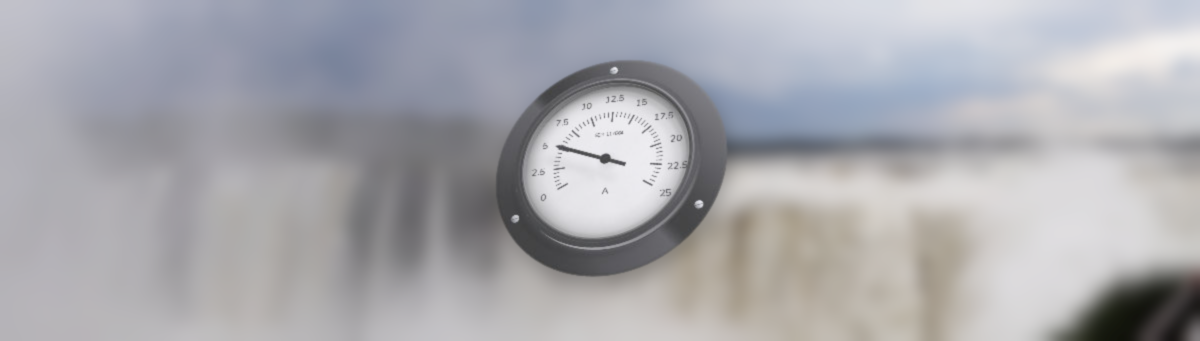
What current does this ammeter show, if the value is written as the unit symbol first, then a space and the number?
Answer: A 5
